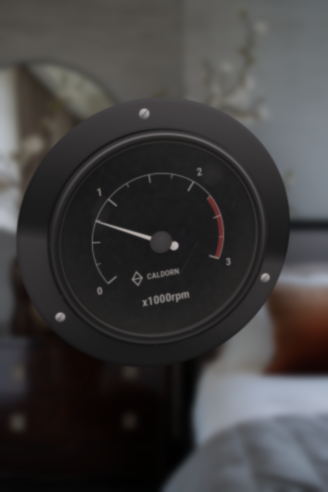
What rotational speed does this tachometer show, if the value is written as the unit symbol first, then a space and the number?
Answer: rpm 750
